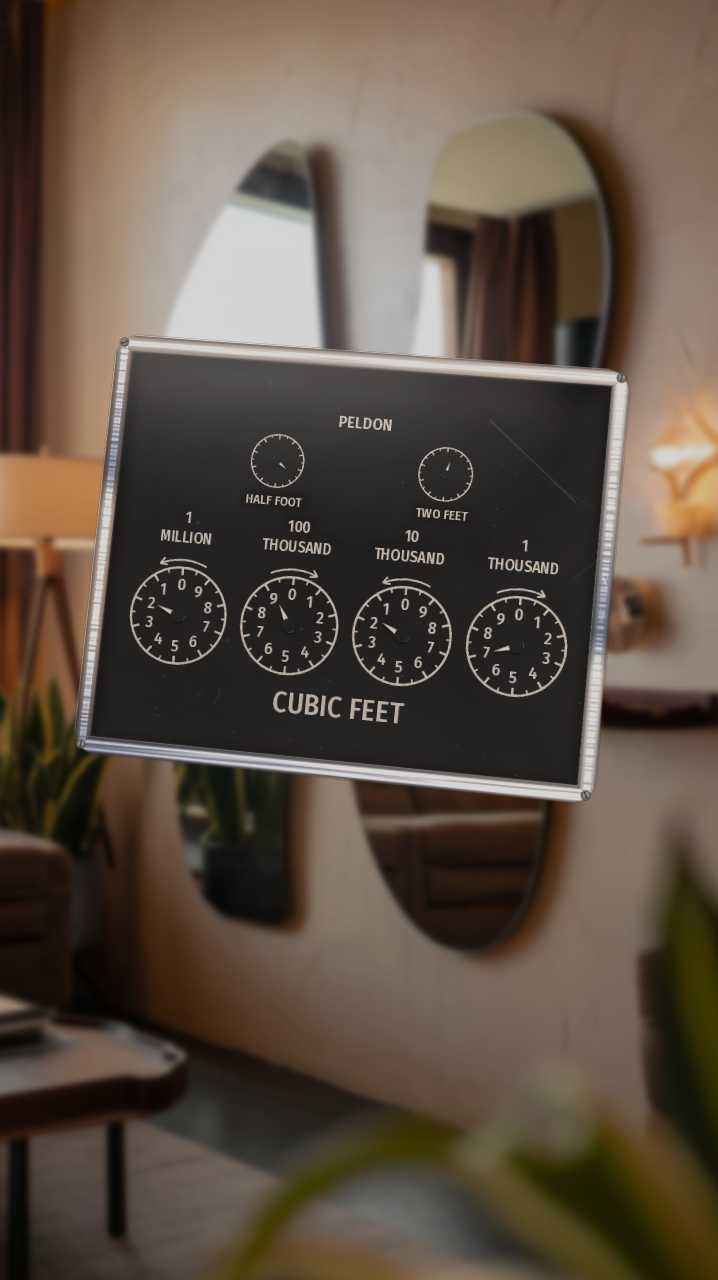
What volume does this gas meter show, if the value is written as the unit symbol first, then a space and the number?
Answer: ft³ 191700
